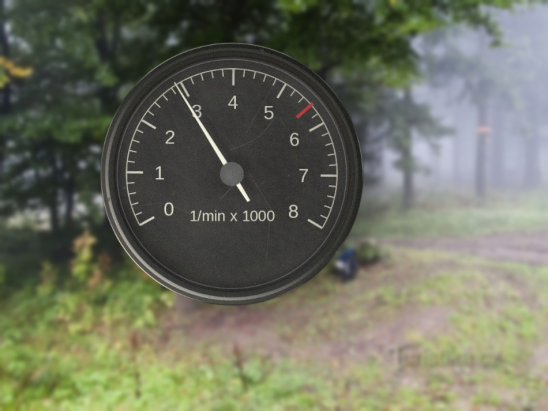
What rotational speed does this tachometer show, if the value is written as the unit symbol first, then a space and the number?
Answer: rpm 2900
